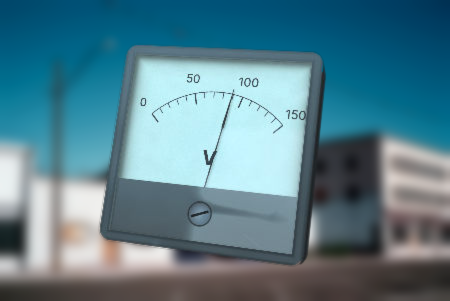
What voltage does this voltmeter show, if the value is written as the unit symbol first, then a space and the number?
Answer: V 90
